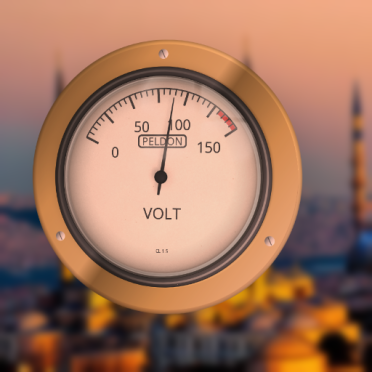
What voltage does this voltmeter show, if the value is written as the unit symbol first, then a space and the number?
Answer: V 90
